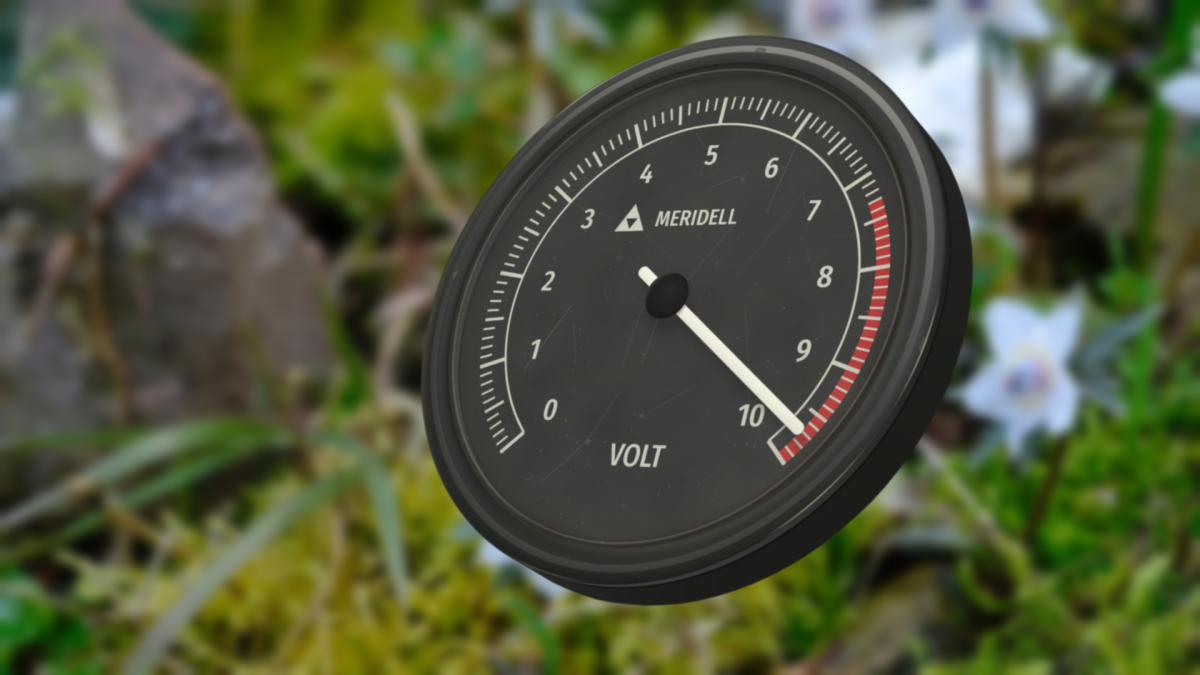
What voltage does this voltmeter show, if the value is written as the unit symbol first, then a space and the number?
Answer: V 9.7
